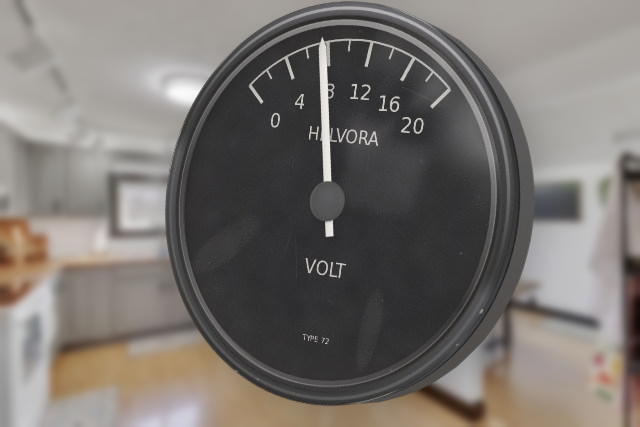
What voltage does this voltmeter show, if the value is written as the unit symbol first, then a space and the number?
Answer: V 8
